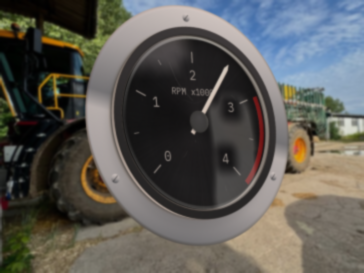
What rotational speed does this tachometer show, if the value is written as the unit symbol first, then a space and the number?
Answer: rpm 2500
